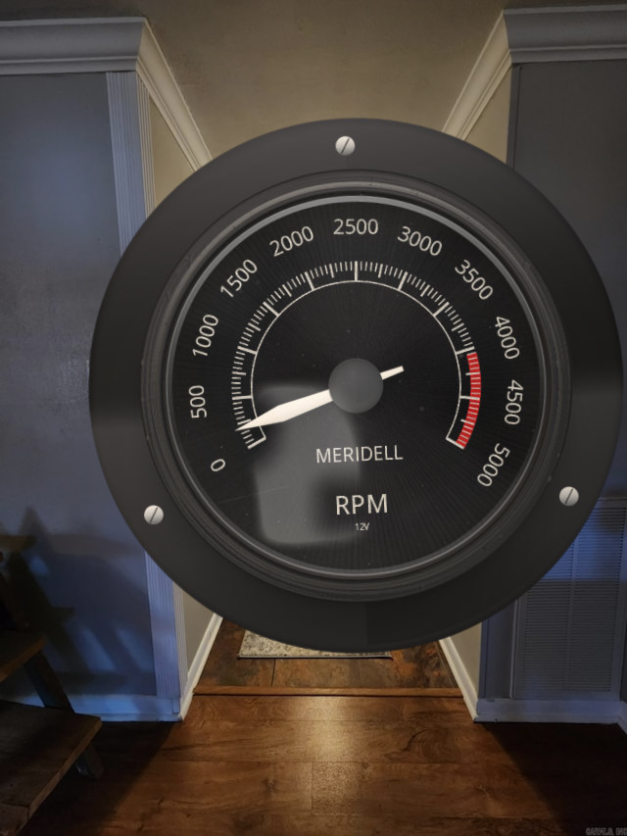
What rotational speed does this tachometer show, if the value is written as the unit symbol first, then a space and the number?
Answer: rpm 200
